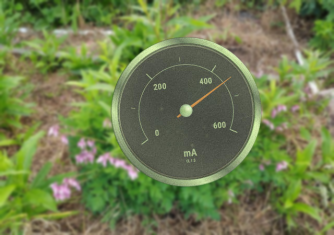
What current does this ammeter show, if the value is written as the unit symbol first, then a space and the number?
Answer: mA 450
